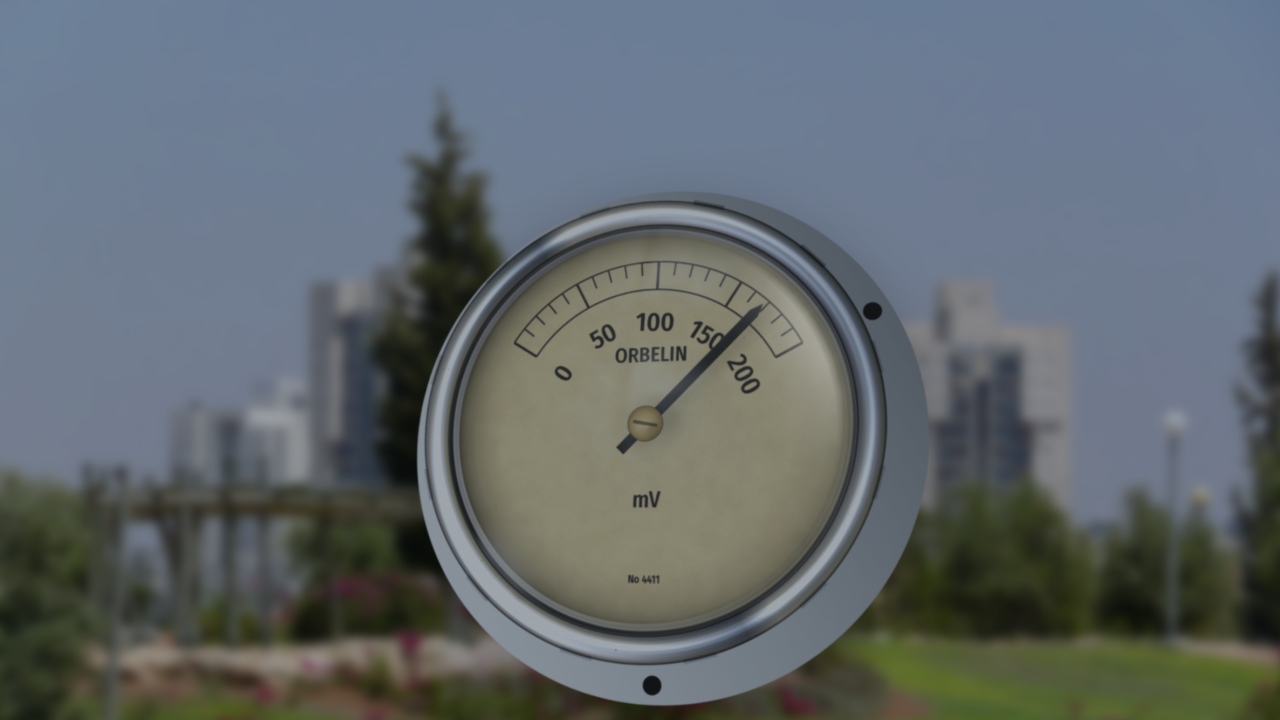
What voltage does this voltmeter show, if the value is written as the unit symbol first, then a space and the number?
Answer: mV 170
